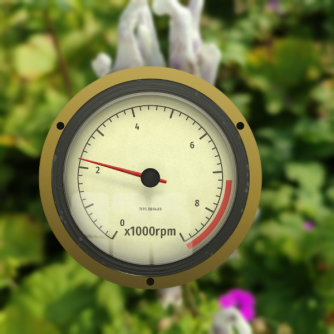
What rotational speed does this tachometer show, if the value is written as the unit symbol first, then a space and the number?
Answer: rpm 2200
